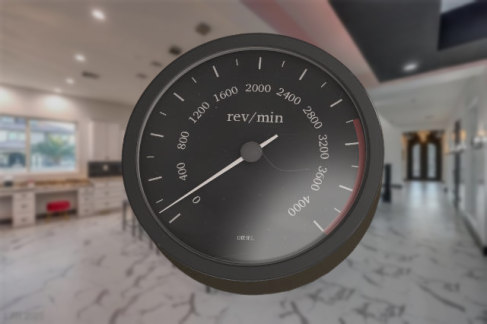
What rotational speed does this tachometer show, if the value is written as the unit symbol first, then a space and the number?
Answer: rpm 100
